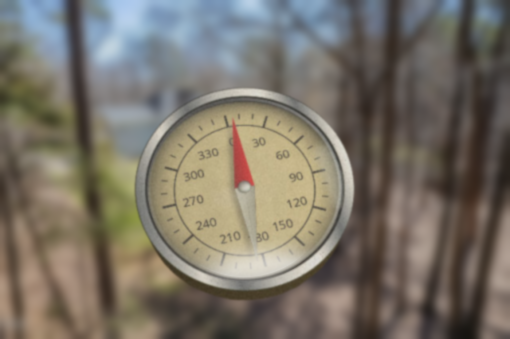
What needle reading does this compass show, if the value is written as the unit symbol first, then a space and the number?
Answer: ° 5
